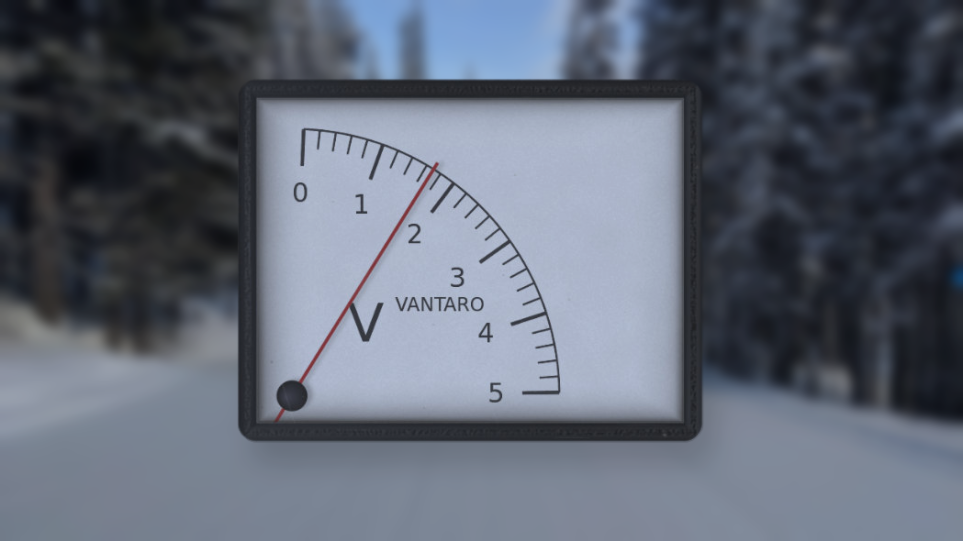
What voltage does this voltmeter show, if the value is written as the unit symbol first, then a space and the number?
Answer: V 1.7
